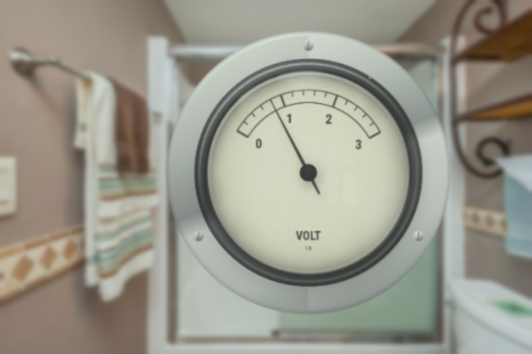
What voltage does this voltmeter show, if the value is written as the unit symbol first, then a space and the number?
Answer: V 0.8
